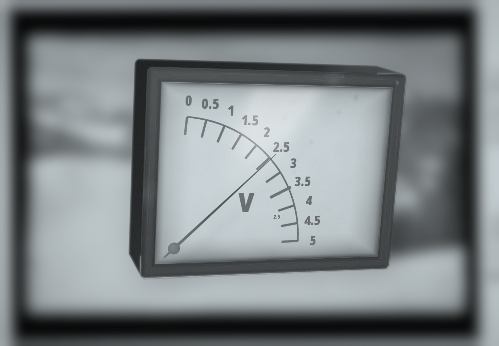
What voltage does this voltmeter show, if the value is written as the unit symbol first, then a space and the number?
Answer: V 2.5
